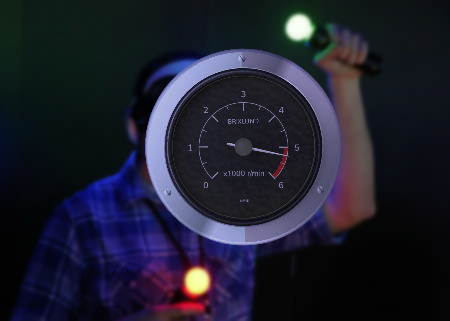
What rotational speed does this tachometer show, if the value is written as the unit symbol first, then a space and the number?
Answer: rpm 5250
